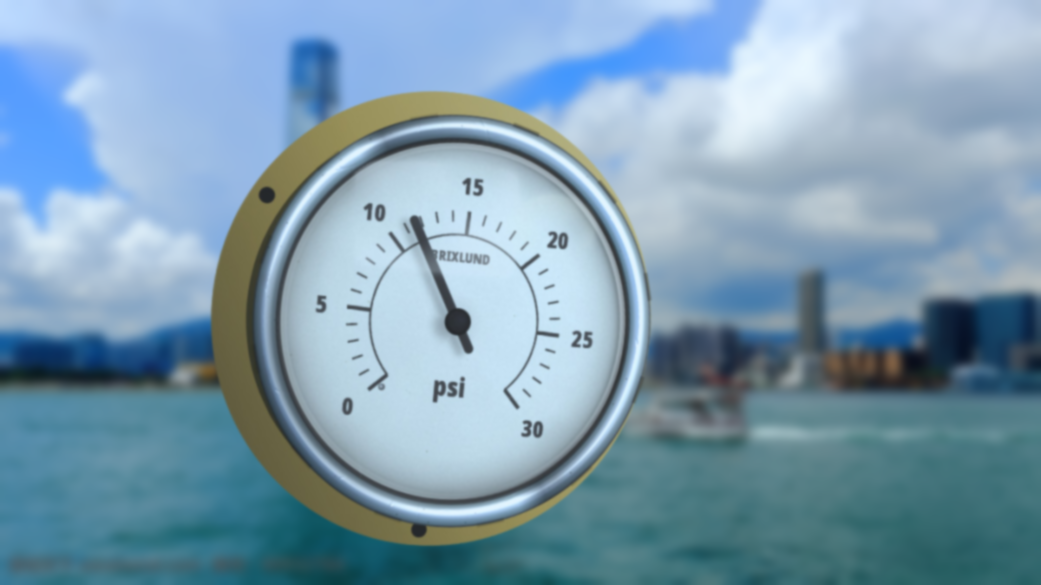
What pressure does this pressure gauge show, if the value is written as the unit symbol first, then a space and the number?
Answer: psi 11.5
